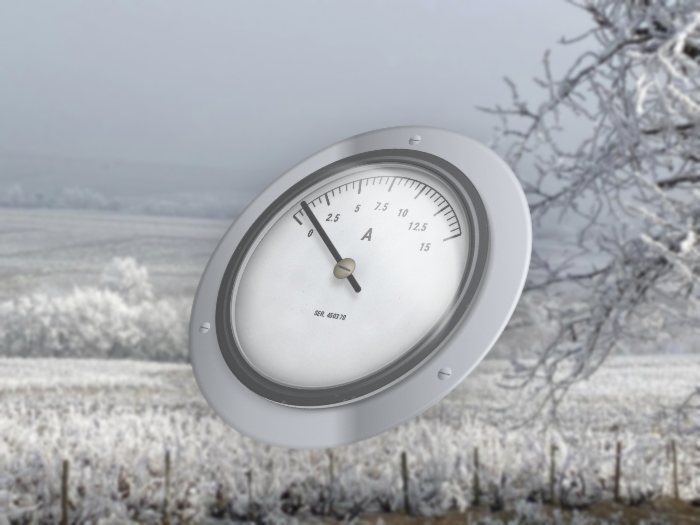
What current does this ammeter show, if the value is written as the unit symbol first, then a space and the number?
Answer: A 1
